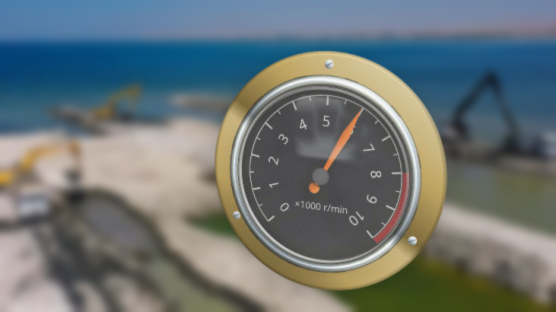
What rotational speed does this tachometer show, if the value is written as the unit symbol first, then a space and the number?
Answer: rpm 6000
